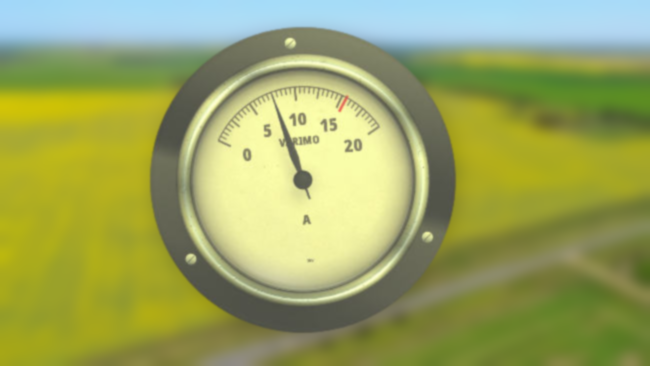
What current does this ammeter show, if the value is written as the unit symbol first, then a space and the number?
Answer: A 7.5
